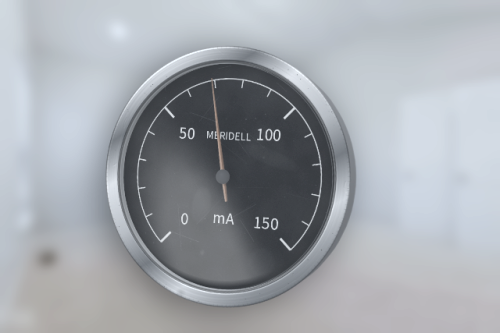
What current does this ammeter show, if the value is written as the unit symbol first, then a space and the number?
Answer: mA 70
